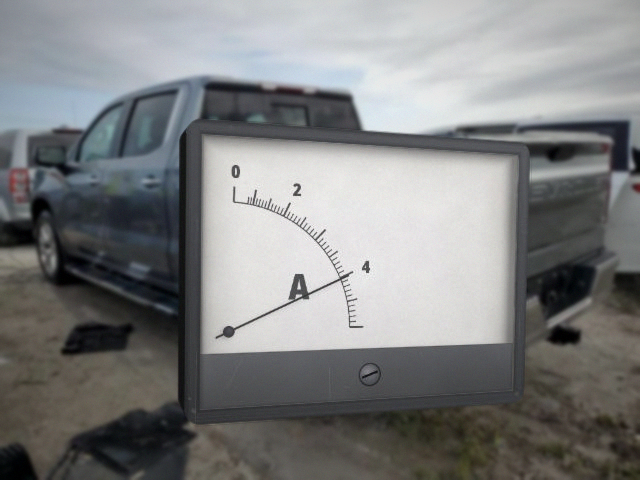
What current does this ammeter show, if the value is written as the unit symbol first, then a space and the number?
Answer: A 4
